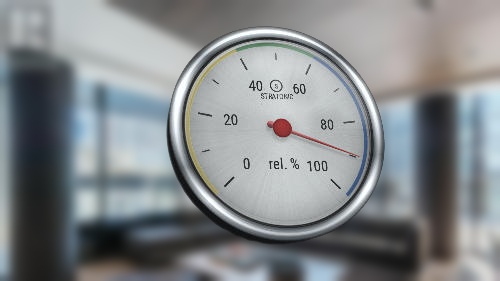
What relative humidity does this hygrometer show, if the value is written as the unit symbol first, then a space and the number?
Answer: % 90
